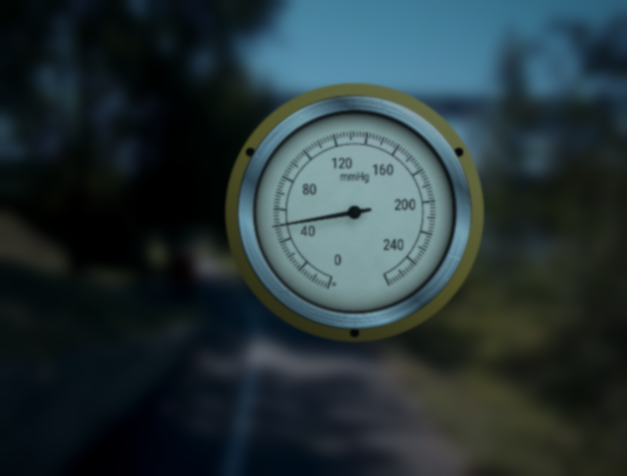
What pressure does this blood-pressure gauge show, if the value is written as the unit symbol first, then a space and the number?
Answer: mmHg 50
